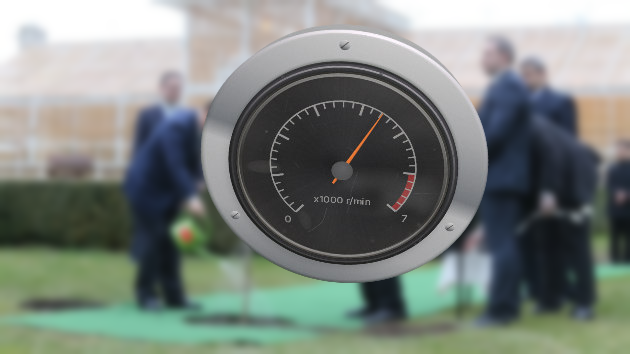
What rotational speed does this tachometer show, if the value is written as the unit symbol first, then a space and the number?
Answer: rpm 4400
